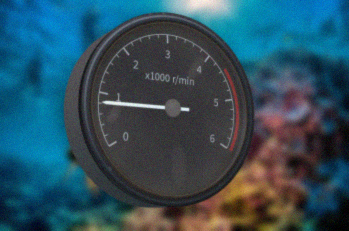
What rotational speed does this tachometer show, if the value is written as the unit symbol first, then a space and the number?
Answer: rpm 800
